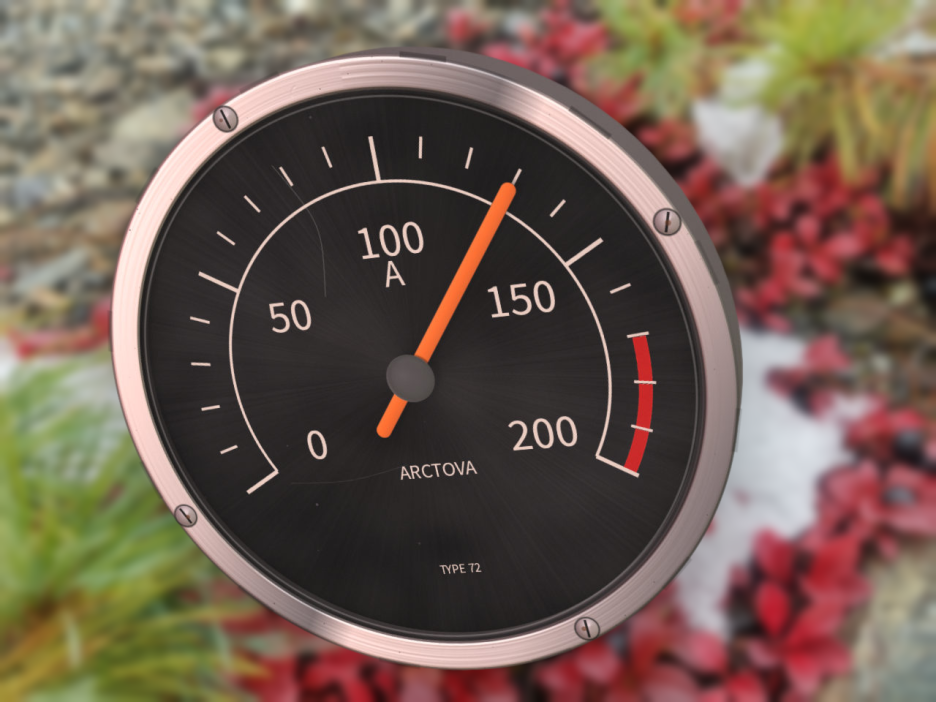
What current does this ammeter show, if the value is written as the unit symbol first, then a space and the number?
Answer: A 130
